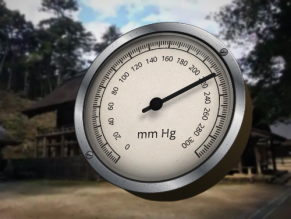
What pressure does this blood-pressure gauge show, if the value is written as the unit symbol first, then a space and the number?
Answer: mmHg 220
